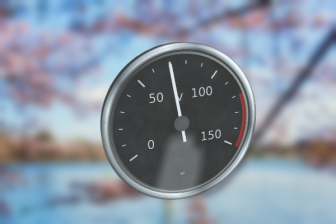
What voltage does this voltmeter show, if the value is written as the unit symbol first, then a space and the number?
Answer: V 70
